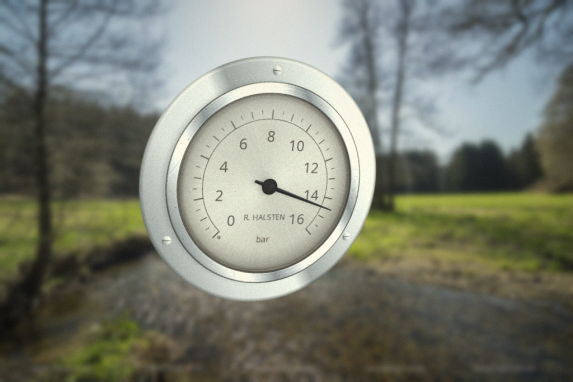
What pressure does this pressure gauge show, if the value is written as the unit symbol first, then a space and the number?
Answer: bar 14.5
